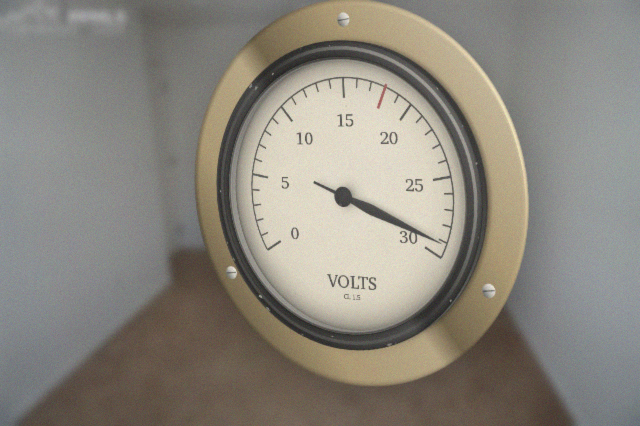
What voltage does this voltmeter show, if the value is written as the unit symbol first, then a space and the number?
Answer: V 29
